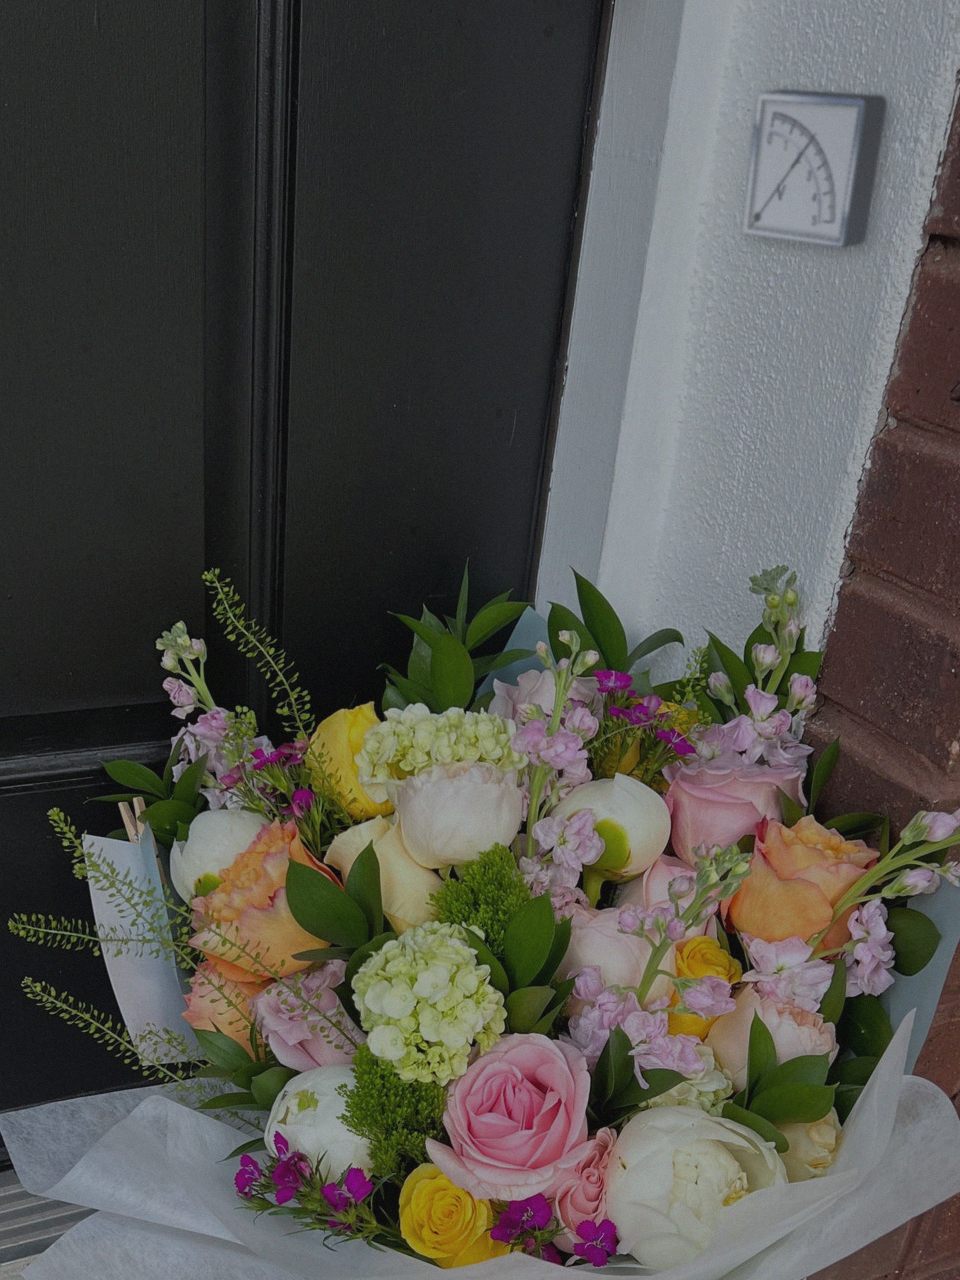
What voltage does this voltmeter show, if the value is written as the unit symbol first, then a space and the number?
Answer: V 2
